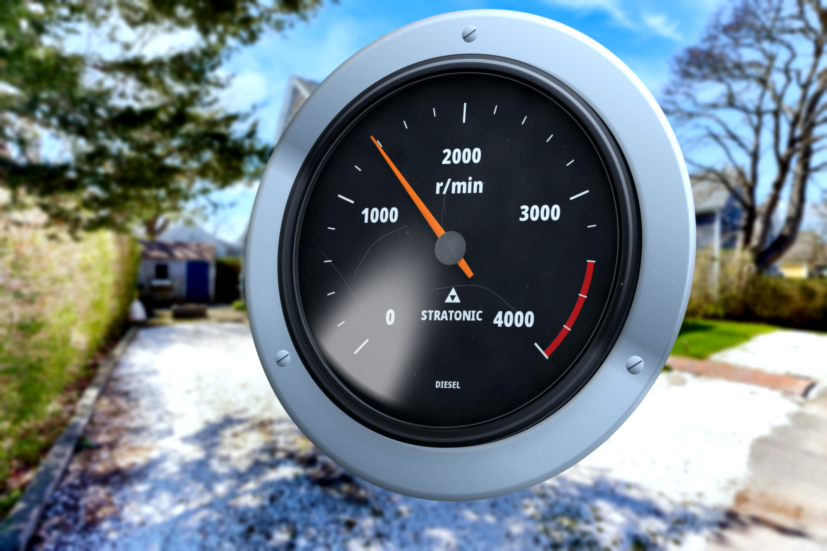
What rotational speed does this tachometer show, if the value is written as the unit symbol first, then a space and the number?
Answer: rpm 1400
